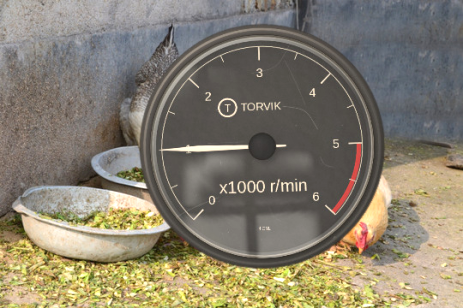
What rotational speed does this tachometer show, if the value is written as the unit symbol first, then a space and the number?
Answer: rpm 1000
